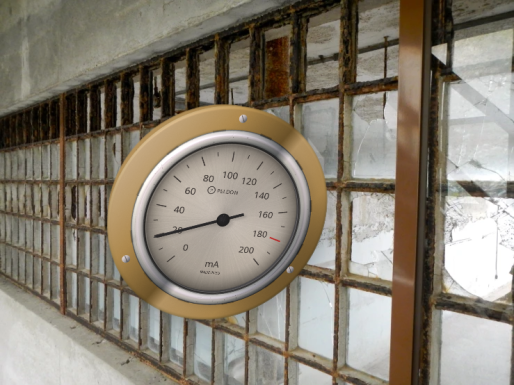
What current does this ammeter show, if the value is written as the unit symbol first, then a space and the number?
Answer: mA 20
